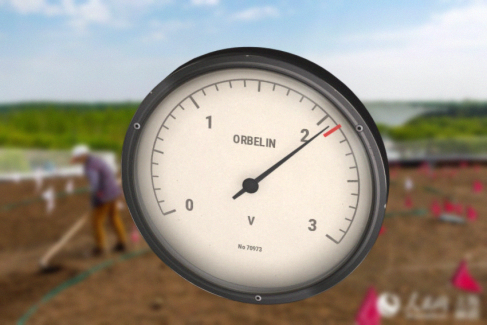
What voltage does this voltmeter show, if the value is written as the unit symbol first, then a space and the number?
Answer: V 2.05
